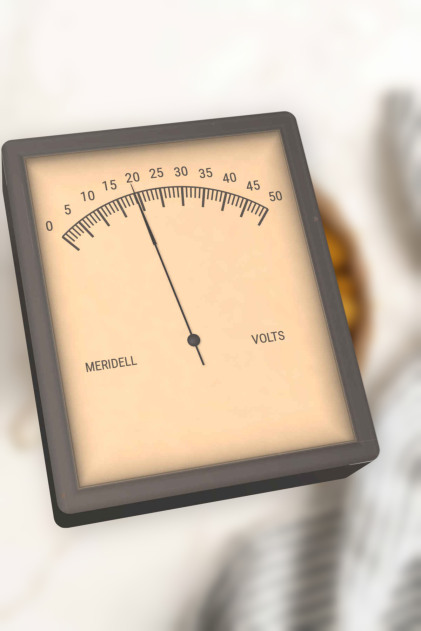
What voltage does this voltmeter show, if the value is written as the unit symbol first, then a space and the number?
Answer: V 19
